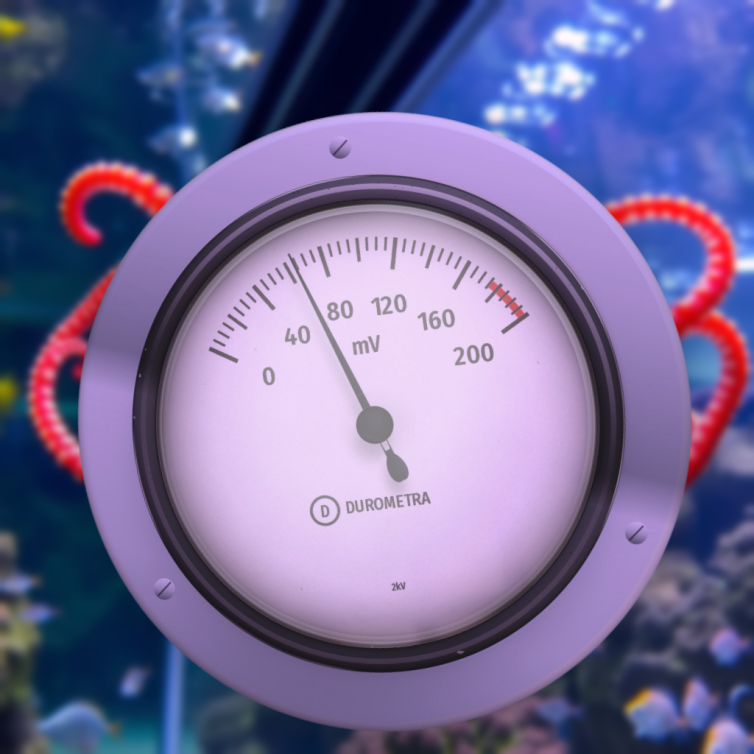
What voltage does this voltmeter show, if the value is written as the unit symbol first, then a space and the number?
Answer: mV 65
